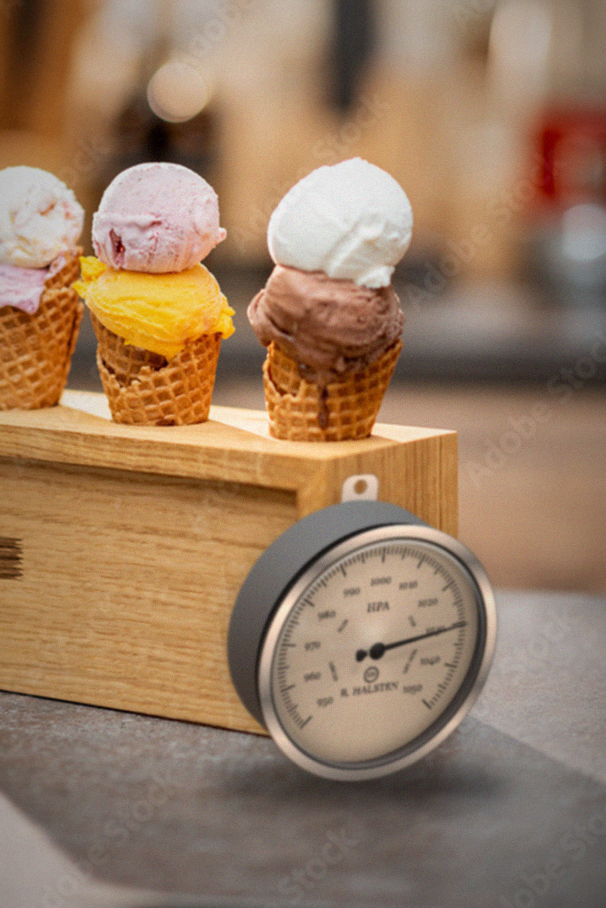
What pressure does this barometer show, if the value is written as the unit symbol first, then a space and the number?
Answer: hPa 1030
